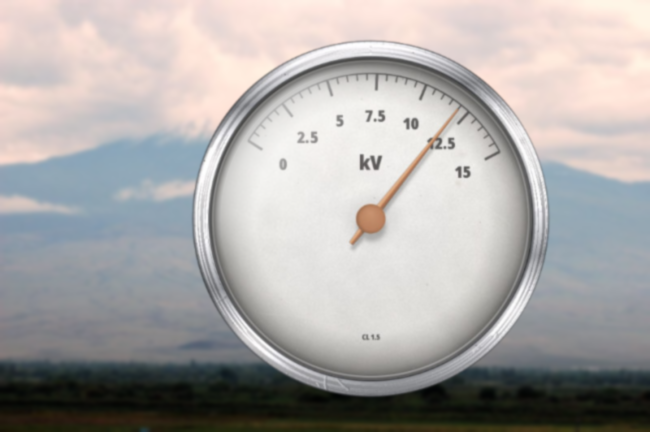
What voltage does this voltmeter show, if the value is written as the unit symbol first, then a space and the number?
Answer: kV 12
